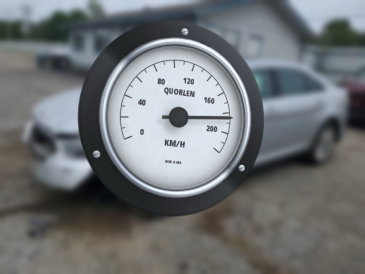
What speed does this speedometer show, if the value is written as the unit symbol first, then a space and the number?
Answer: km/h 185
